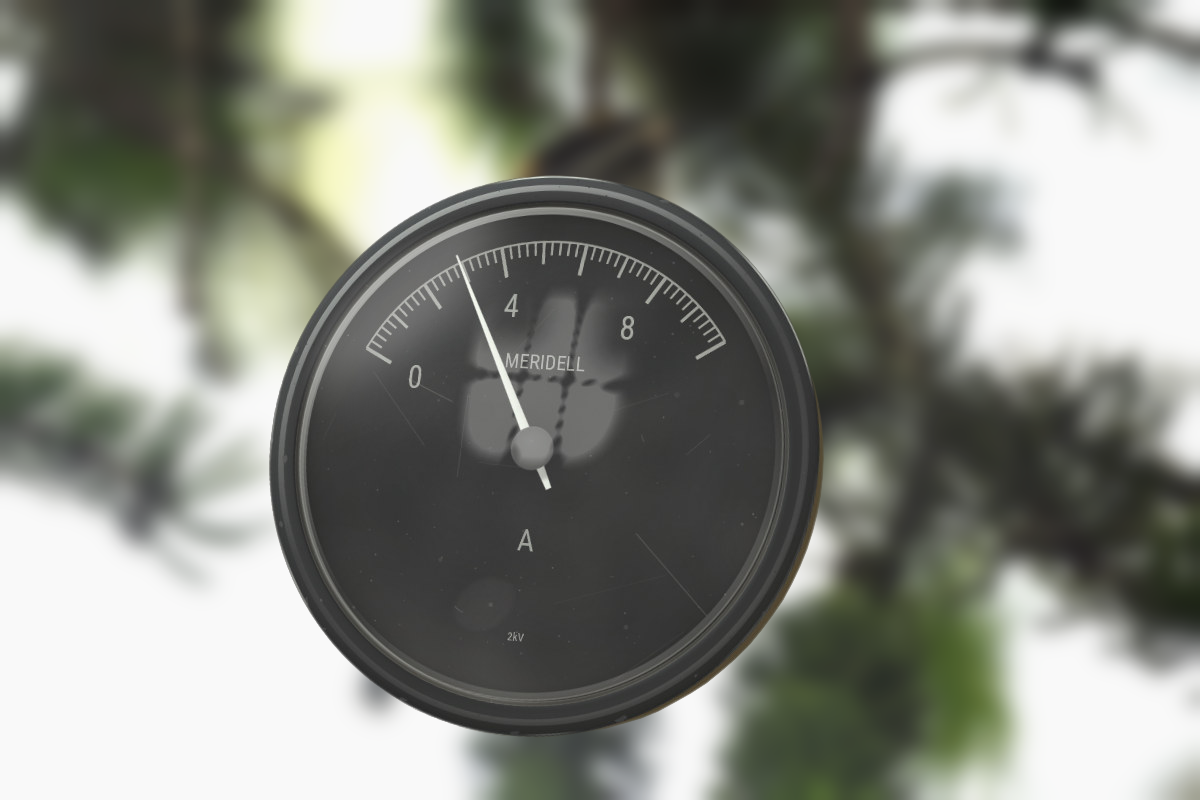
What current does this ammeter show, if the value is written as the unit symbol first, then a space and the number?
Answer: A 3
